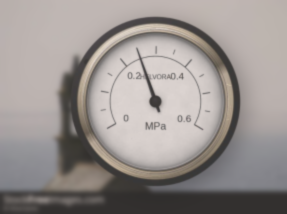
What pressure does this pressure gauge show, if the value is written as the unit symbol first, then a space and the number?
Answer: MPa 0.25
